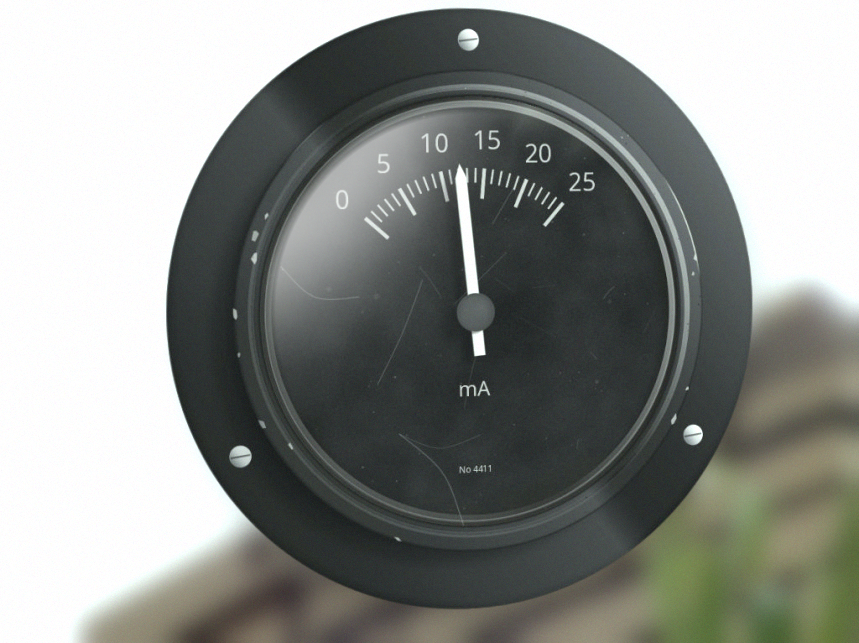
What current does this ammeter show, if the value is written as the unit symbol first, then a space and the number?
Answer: mA 12
